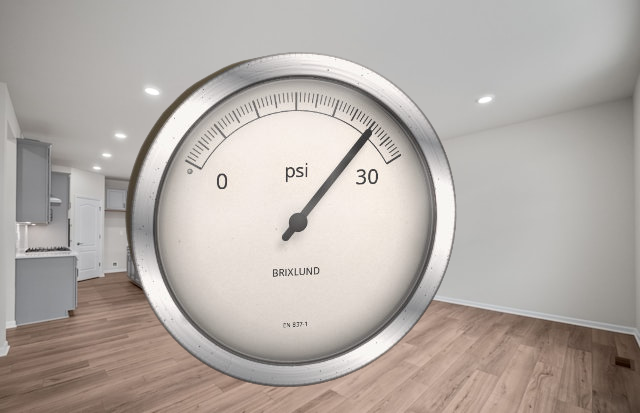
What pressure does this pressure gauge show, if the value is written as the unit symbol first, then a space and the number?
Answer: psi 25
